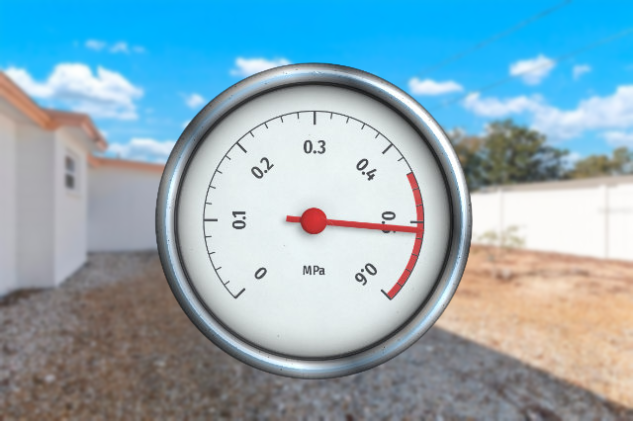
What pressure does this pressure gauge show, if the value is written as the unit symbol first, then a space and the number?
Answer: MPa 0.51
